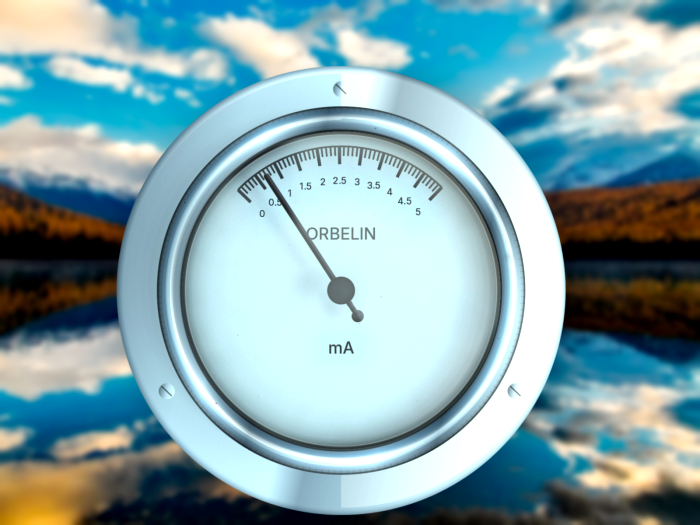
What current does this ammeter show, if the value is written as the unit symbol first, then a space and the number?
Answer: mA 0.7
